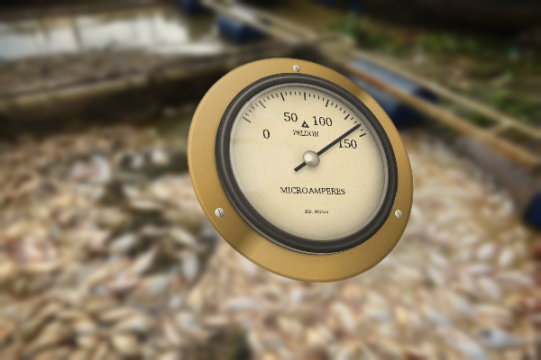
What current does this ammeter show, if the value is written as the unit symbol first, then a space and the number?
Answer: µA 140
